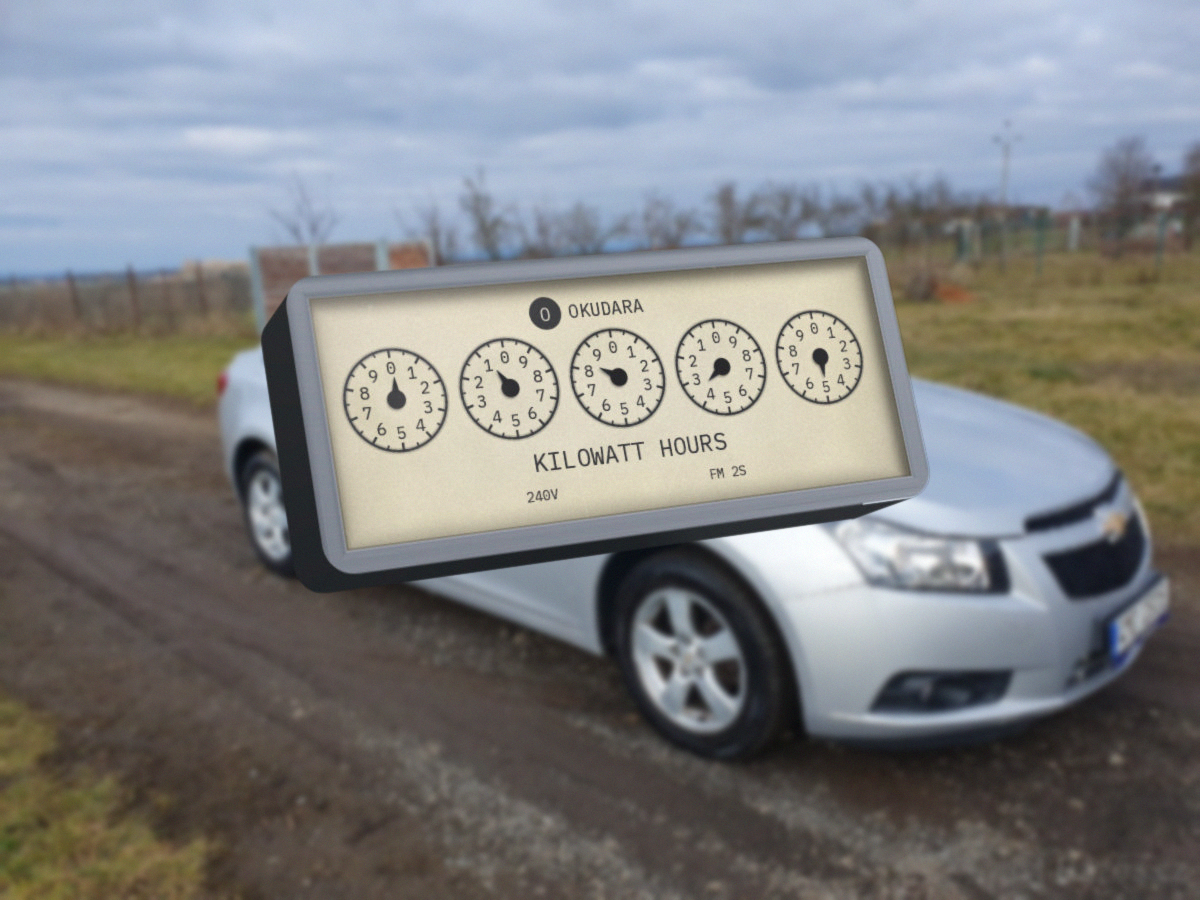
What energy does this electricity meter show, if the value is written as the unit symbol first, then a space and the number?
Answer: kWh 835
